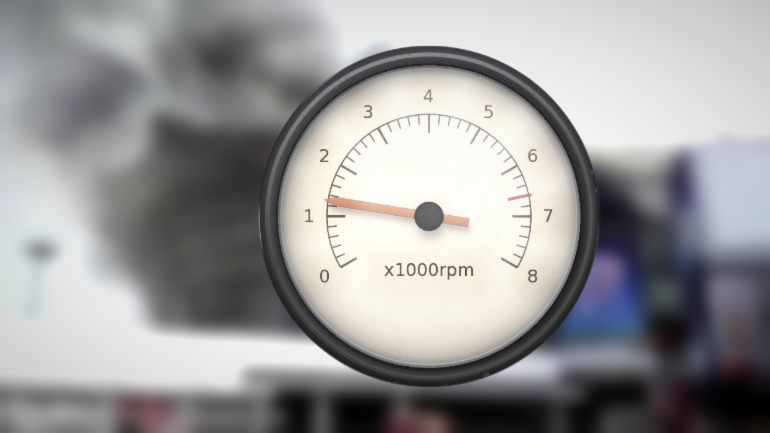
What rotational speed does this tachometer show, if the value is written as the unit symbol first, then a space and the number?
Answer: rpm 1300
